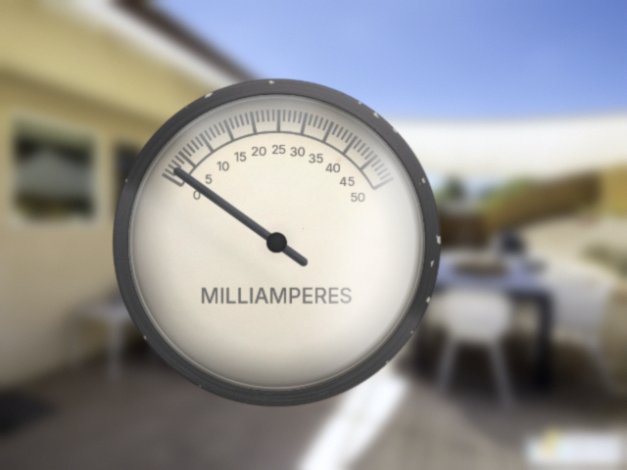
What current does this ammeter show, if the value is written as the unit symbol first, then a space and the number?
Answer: mA 2
